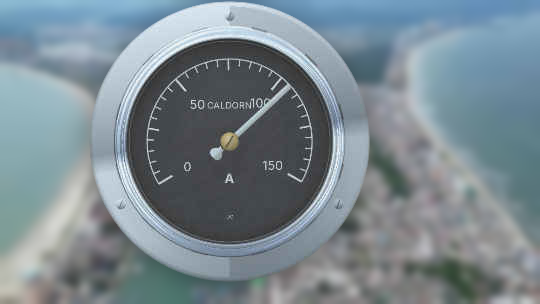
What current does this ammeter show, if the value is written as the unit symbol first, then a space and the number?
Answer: A 105
